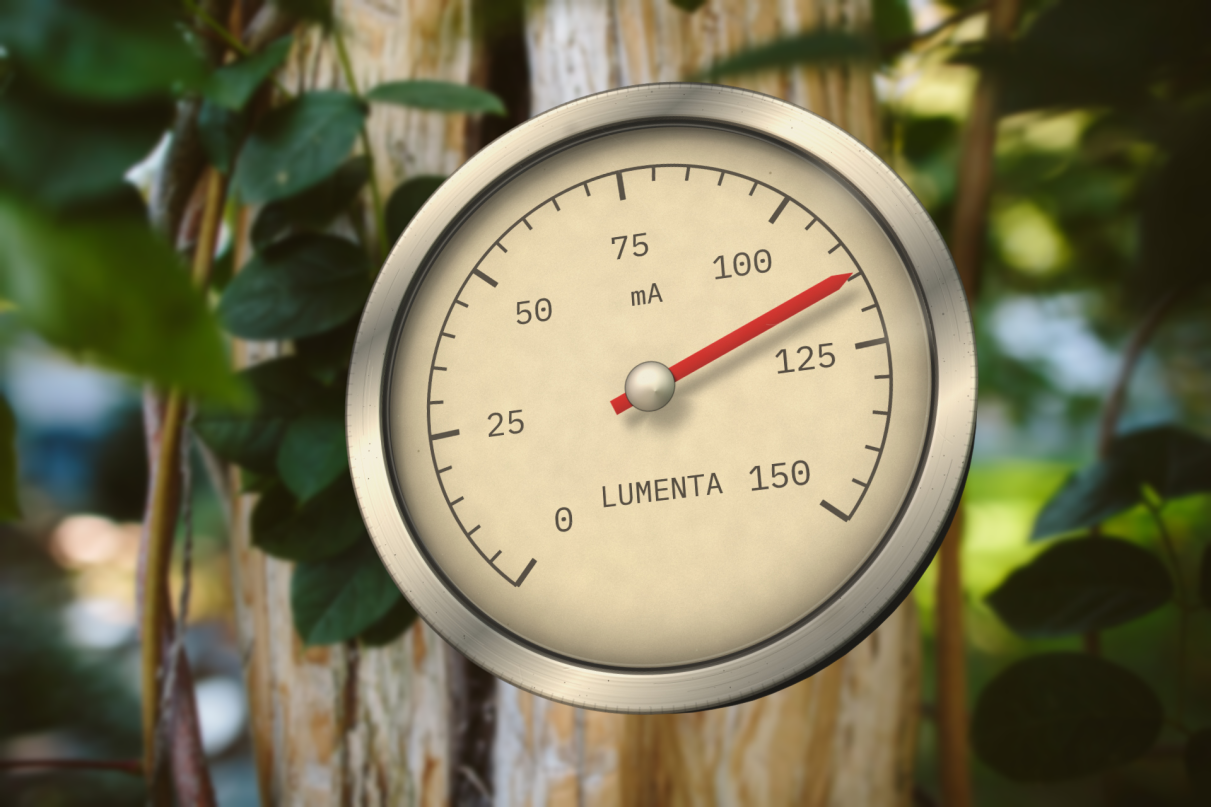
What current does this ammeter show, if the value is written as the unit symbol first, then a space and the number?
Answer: mA 115
